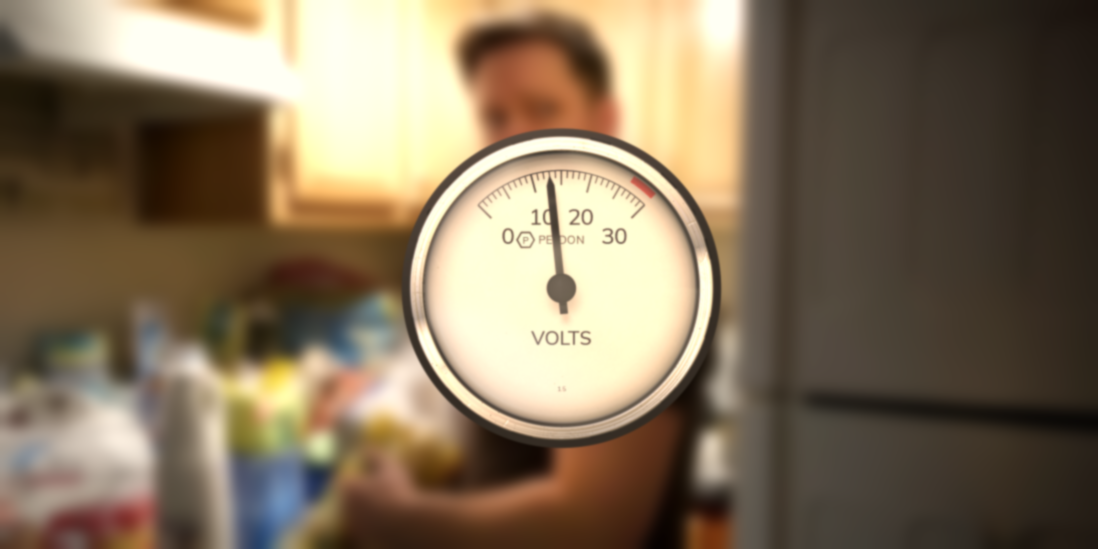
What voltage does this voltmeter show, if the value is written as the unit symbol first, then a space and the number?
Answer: V 13
